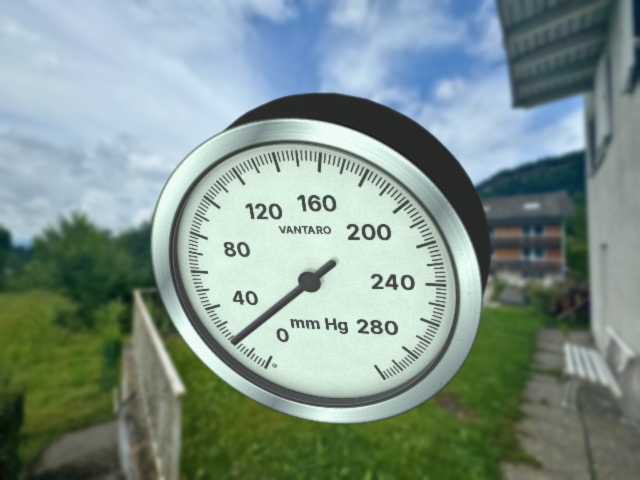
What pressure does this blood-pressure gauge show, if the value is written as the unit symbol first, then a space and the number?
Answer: mmHg 20
